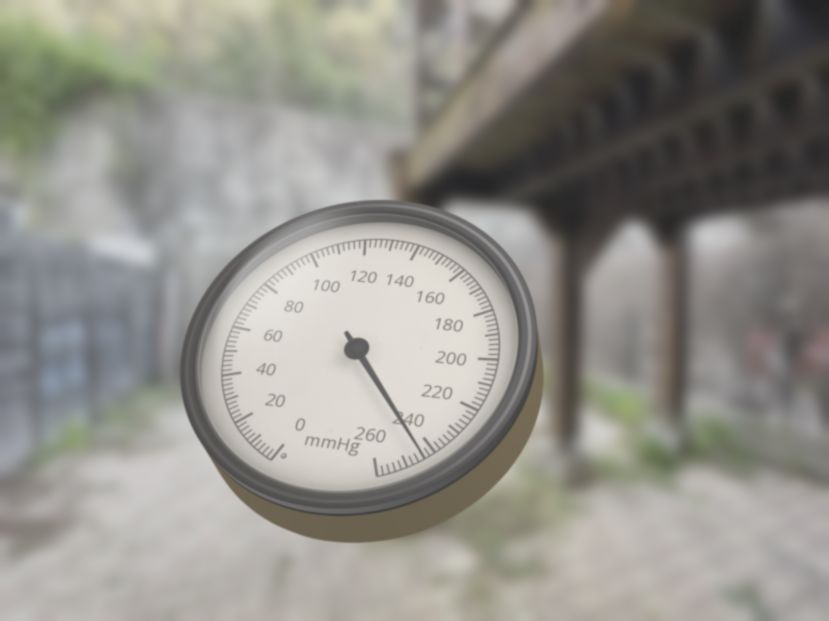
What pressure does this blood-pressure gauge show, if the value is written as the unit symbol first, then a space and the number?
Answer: mmHg 244
